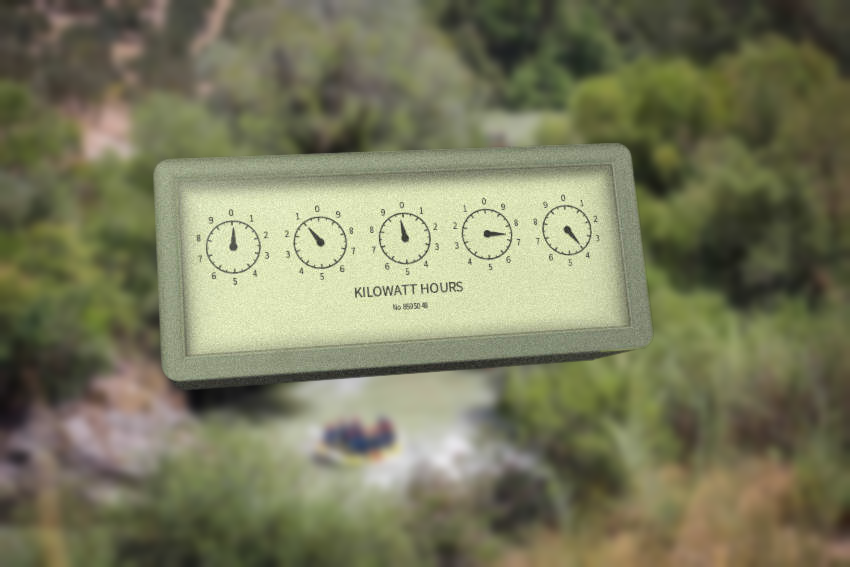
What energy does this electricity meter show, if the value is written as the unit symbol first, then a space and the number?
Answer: kWh 974
